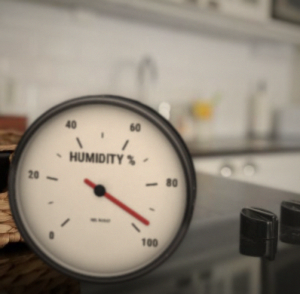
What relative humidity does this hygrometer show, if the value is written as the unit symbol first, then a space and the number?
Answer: % 95
